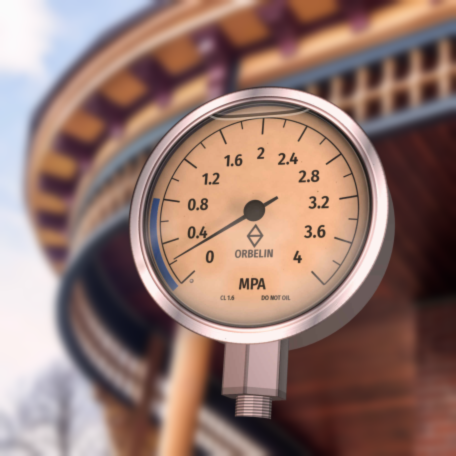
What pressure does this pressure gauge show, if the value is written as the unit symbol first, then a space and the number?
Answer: MPa 0.2
